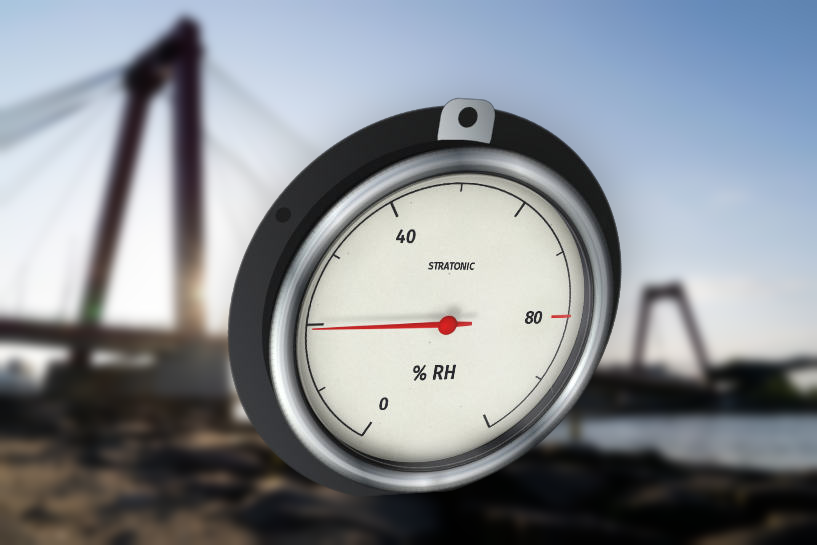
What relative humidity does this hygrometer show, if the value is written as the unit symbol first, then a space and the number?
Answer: % 20
